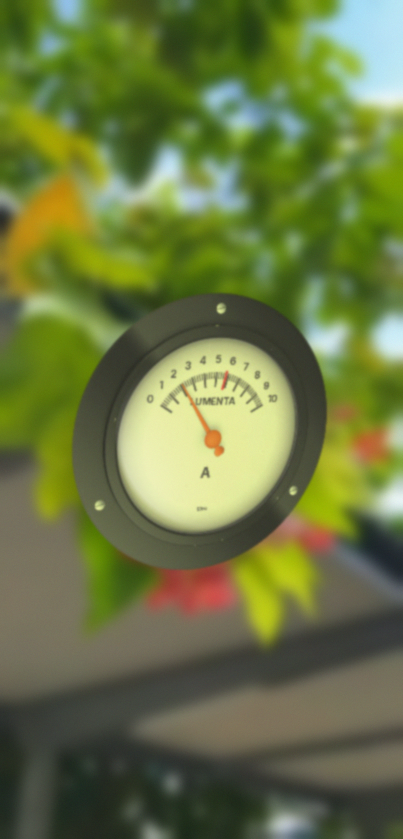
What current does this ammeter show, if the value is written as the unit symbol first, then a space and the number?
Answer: A 2
